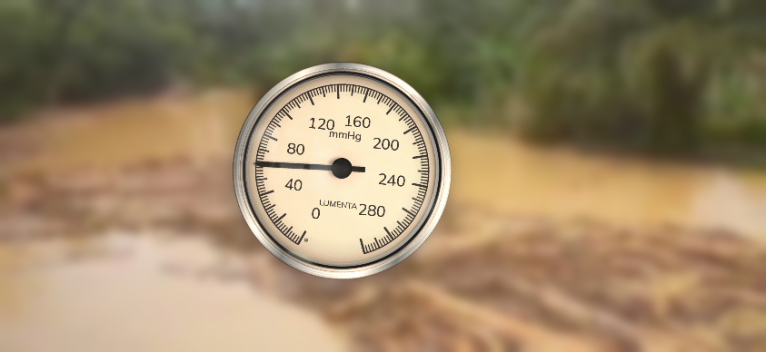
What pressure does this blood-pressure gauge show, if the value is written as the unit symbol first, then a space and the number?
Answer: mmHg 60
